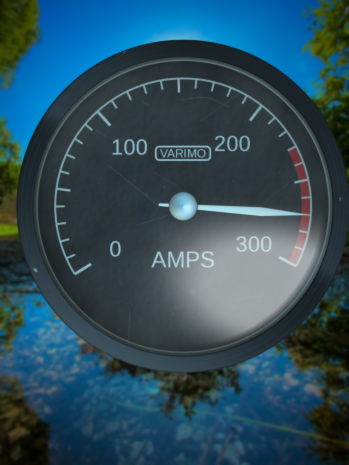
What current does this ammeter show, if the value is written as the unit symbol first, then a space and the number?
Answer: A 270
